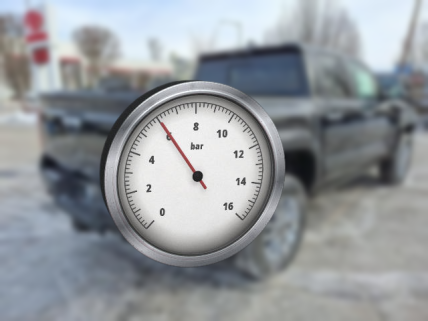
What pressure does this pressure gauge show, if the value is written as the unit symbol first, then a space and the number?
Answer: bar 6
